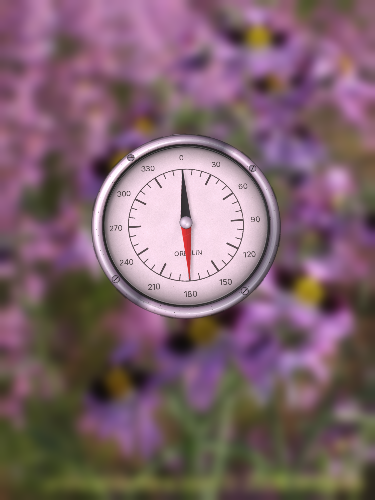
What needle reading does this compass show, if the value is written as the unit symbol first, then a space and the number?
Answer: ° 180
